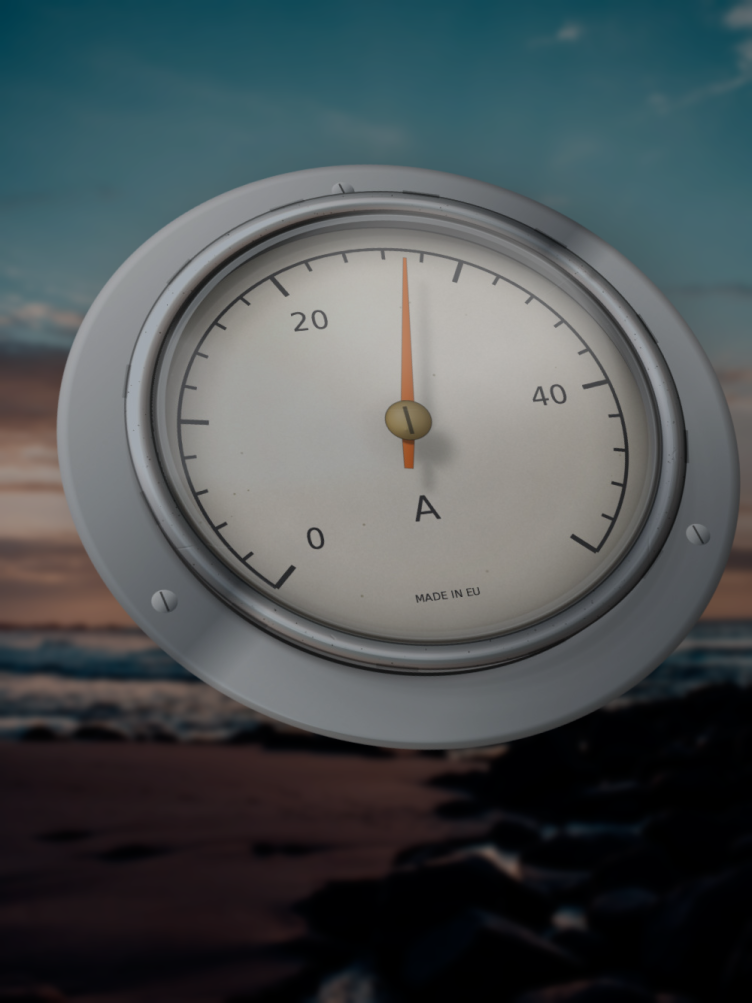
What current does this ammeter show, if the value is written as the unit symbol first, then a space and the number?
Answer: A 27
